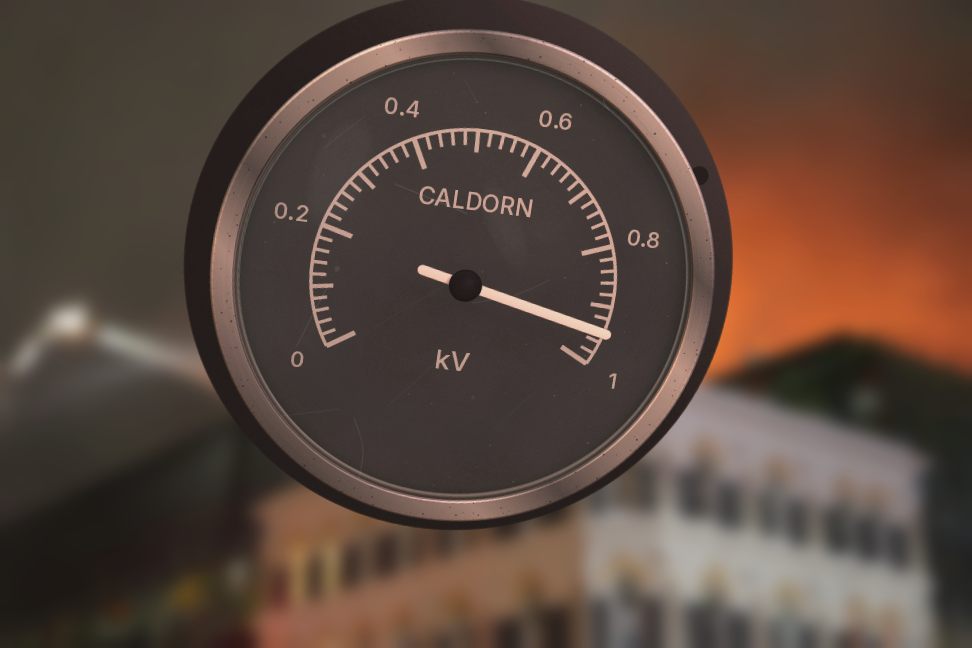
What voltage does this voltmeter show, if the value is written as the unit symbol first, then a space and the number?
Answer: kV 0.94
